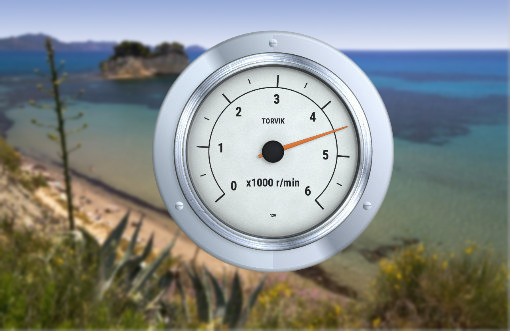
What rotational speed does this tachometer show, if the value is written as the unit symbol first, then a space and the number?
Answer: rpm 4500
